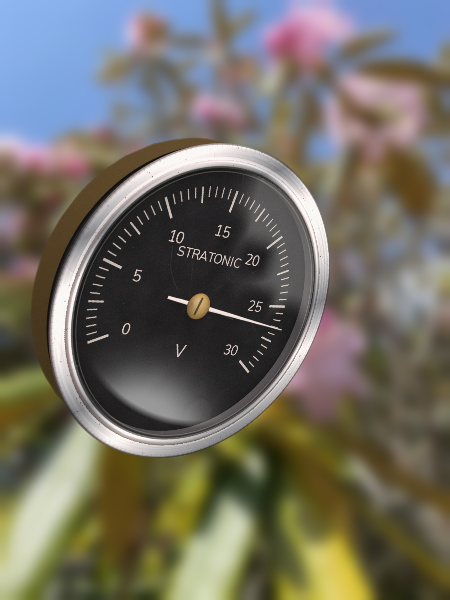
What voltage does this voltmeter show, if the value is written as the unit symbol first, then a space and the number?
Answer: V 26.5
